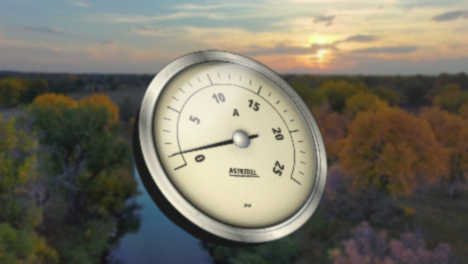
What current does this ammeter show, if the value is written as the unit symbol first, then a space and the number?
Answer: A 1
